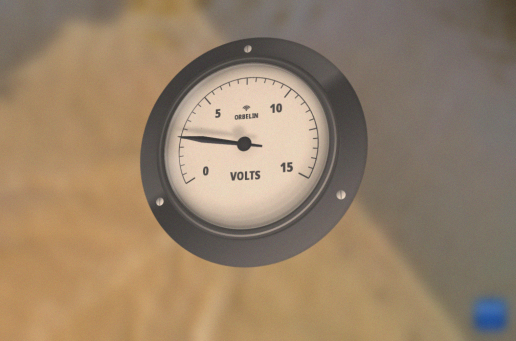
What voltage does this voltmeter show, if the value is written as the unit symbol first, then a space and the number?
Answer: V 2.5
